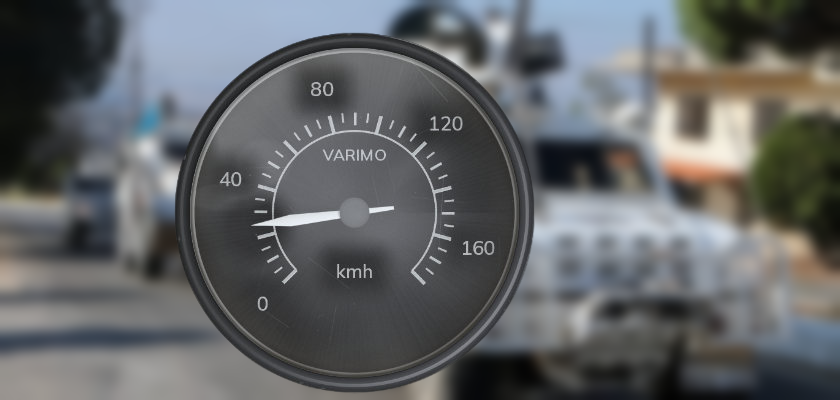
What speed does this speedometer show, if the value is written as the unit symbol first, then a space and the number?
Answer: km/h 25
